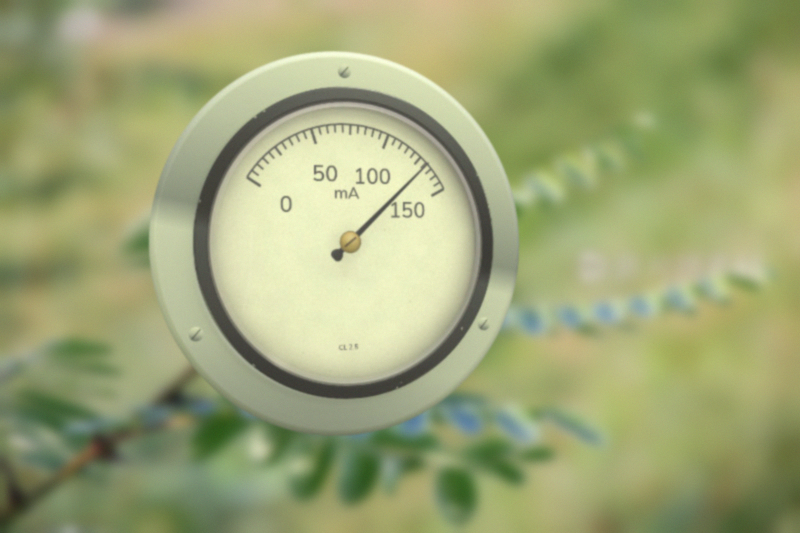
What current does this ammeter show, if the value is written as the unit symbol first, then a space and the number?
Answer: mA 130
